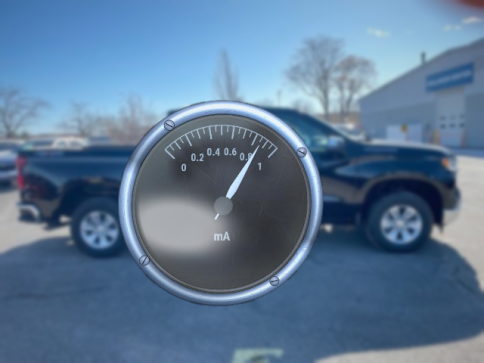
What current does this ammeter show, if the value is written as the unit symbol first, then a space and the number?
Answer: mA 0.85
